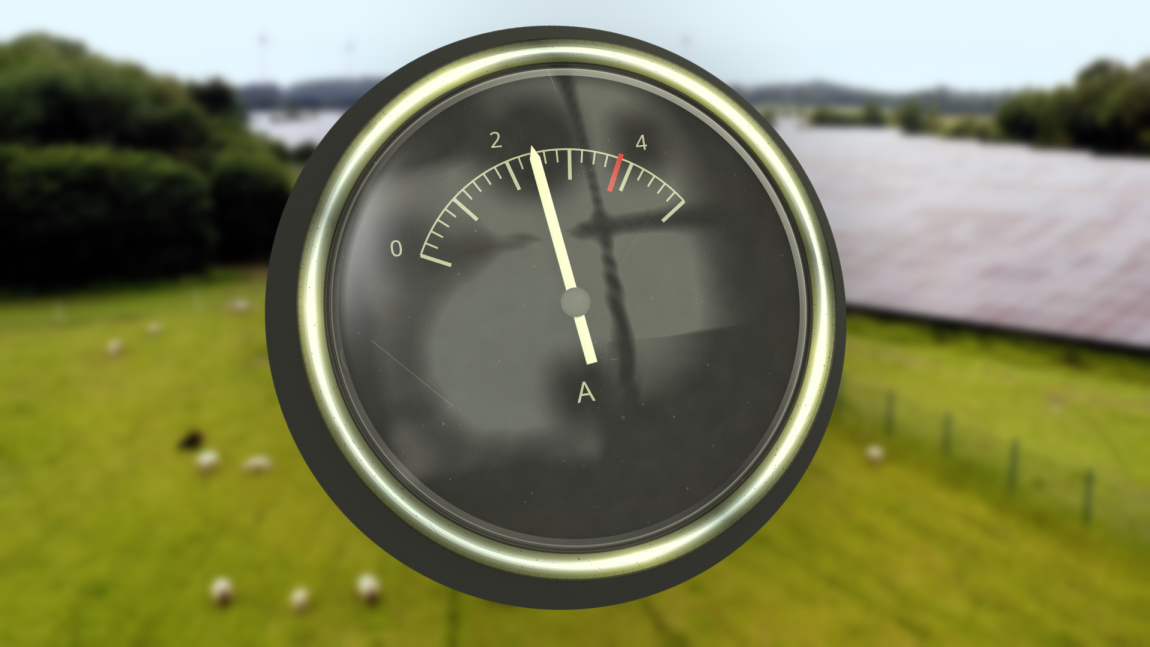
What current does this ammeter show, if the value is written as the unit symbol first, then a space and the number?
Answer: A 2.4
